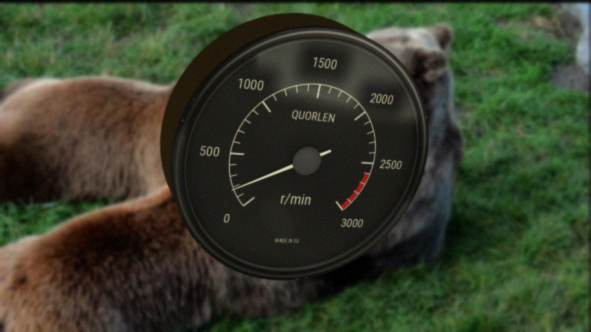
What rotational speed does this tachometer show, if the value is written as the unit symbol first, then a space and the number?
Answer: rpm 200
